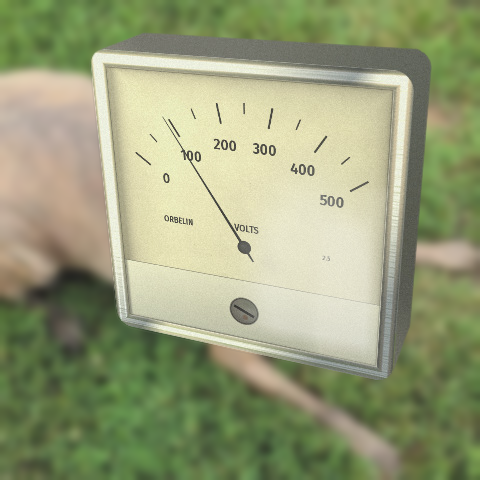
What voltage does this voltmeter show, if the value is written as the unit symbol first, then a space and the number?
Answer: V 100
